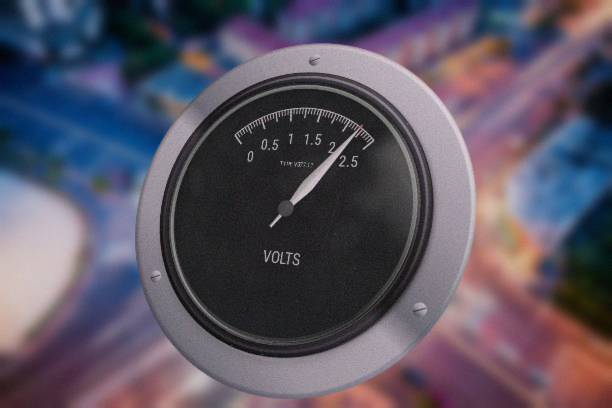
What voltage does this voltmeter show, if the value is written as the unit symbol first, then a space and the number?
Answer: V 2.25
